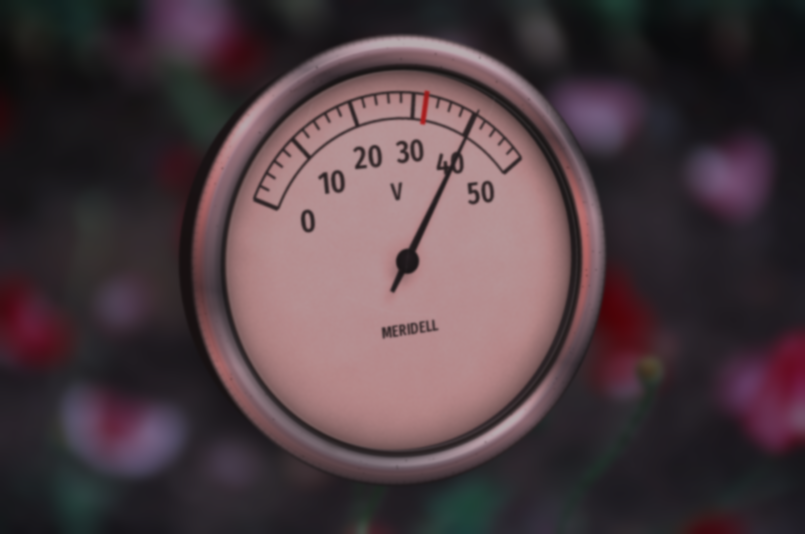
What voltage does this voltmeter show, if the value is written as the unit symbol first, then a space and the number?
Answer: V 40
